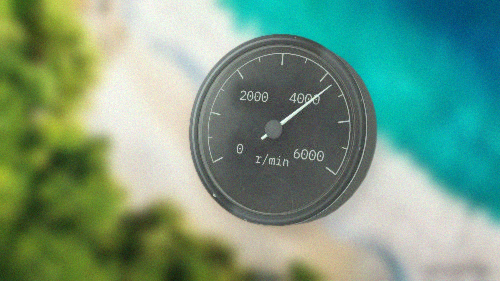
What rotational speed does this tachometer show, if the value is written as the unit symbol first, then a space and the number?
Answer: rpm 4250
